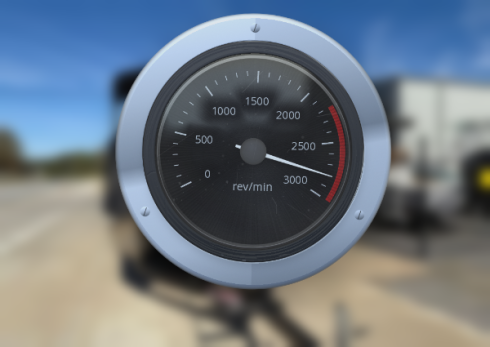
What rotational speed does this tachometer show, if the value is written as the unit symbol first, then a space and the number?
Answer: rpm 2800
